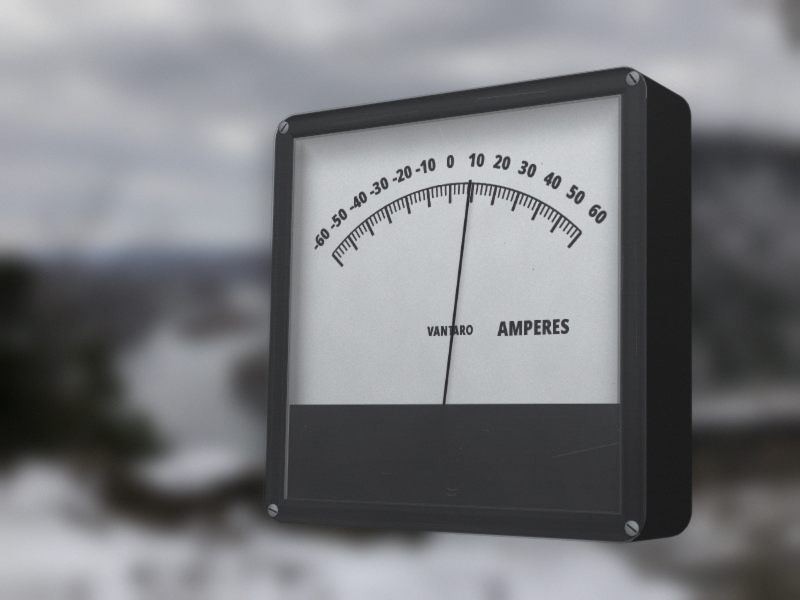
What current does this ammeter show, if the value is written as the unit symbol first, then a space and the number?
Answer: A 10
